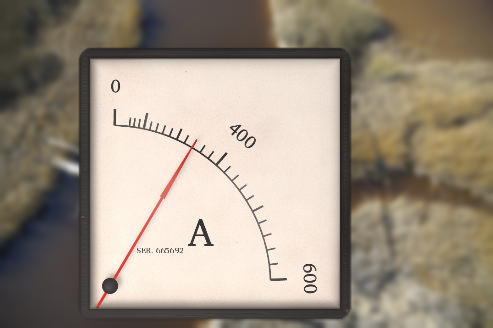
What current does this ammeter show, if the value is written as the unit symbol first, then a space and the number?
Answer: A 340
